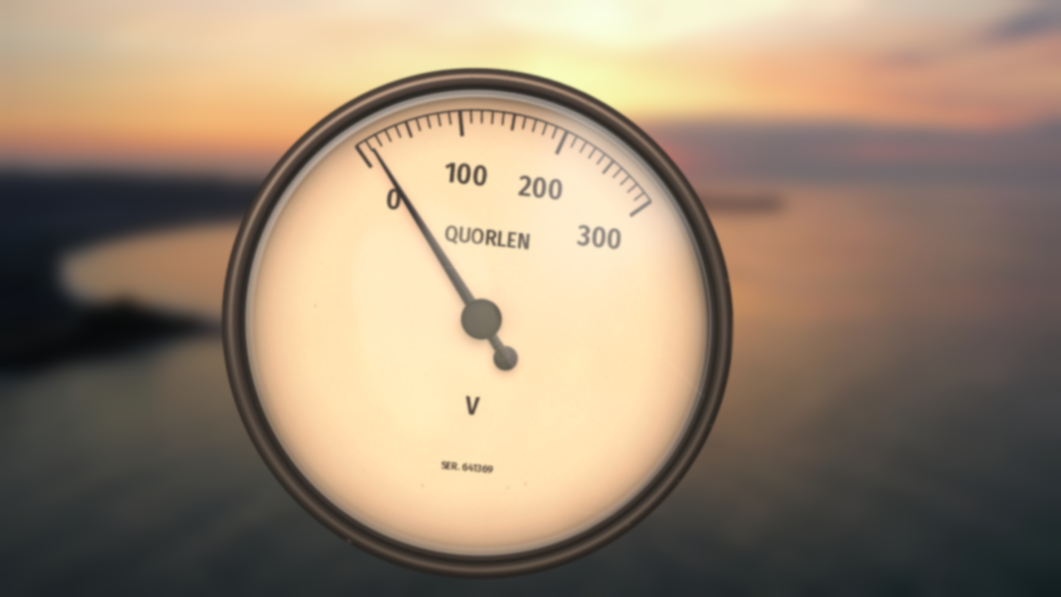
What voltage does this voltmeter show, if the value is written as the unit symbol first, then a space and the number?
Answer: V 10
